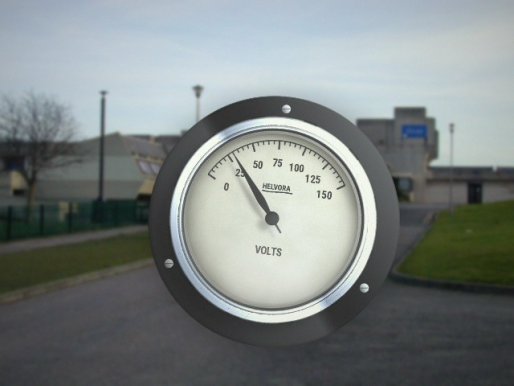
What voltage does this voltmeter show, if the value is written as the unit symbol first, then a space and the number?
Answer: V 30
